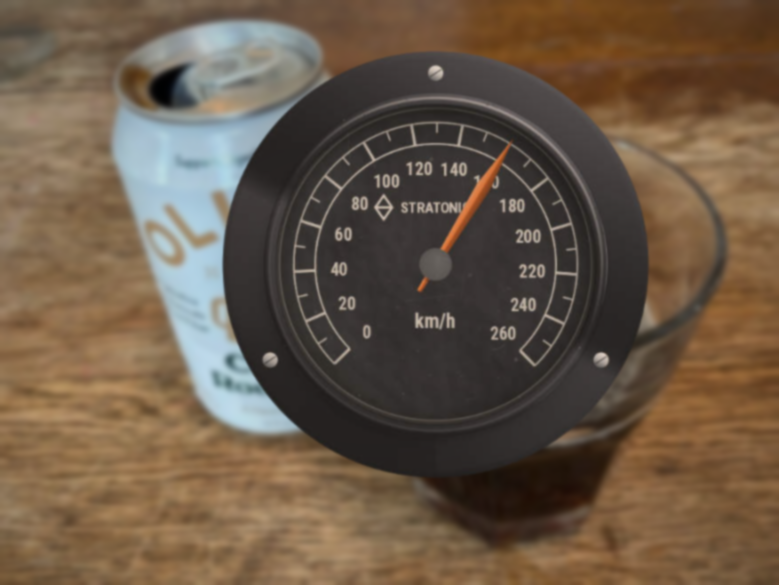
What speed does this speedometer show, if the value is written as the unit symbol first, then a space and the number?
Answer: km/h 160
